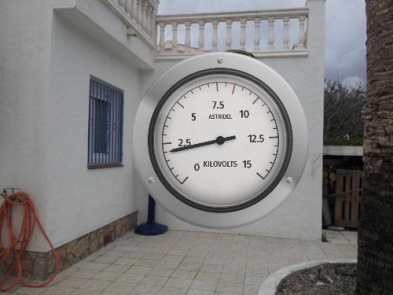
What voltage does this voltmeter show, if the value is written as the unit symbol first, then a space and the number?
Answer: kV 2
